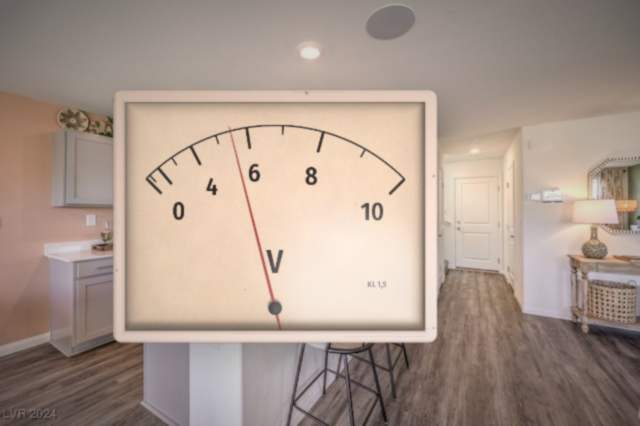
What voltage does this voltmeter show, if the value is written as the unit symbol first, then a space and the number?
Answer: V 5.5
